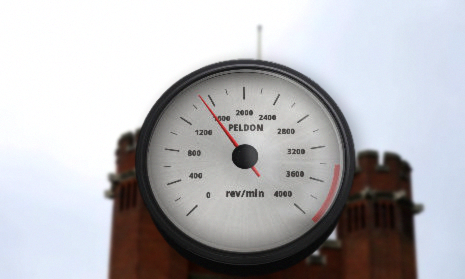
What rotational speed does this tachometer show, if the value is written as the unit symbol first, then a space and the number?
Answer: rpm 1500
